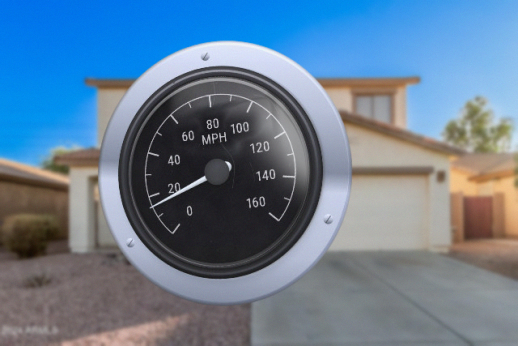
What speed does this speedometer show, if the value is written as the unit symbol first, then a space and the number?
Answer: mph 15
